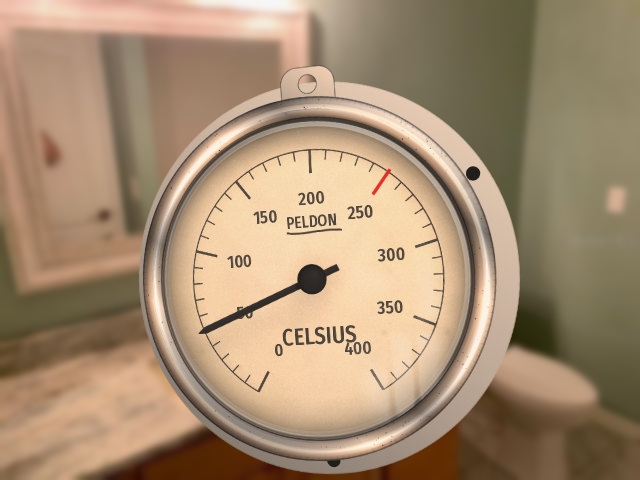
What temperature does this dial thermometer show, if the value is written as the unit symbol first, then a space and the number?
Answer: °C 50
